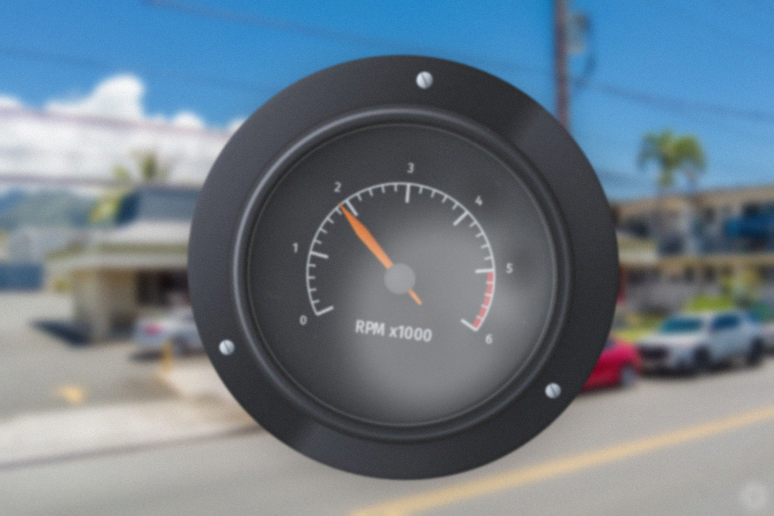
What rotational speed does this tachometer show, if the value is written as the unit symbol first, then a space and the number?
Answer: rpm 1900
